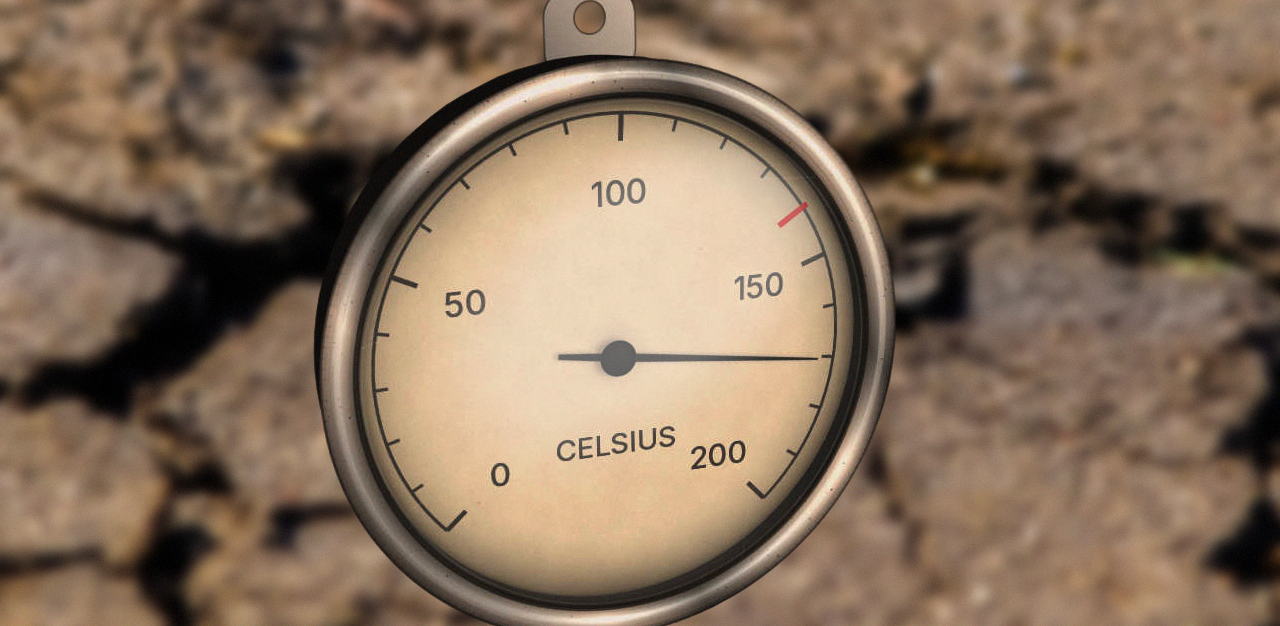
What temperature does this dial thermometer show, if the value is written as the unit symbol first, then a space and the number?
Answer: °C 170
